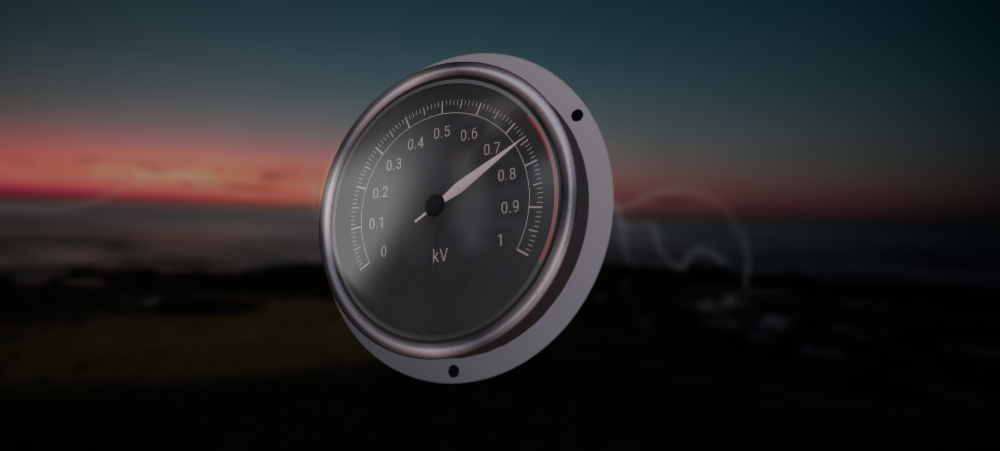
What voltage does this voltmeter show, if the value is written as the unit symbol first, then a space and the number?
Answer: kV 0.75
